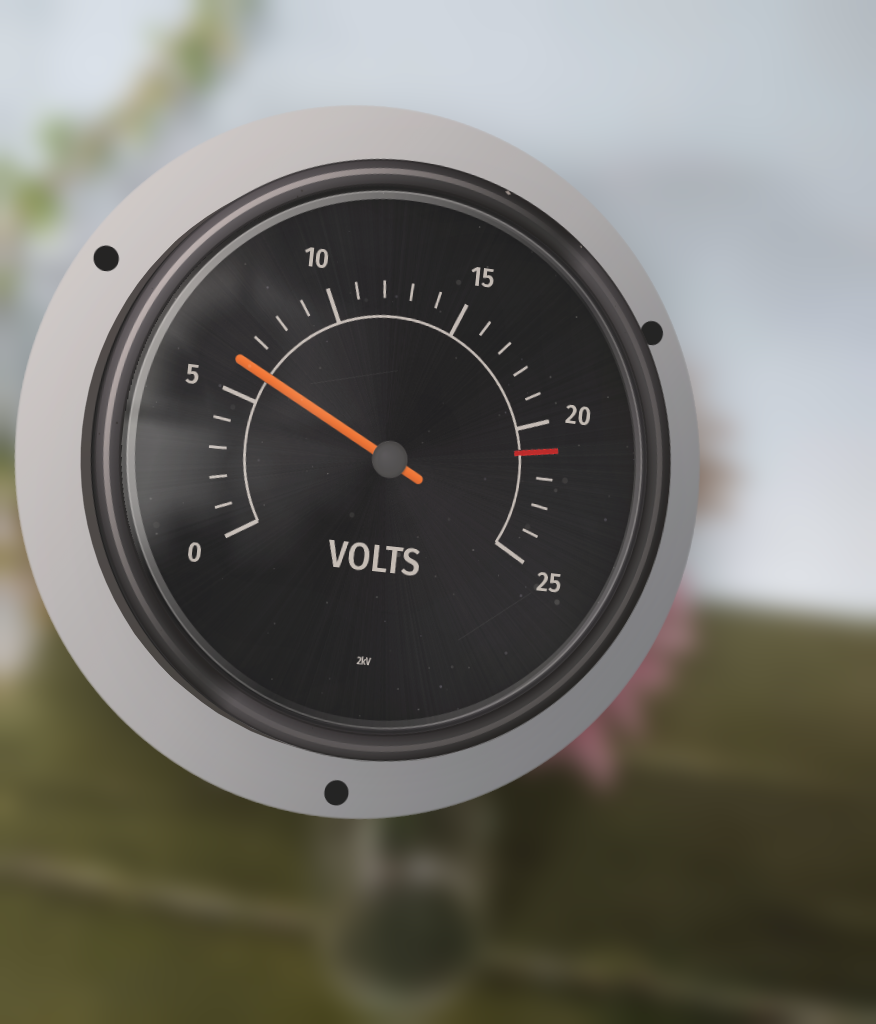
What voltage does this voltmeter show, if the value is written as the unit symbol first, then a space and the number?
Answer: V 6
